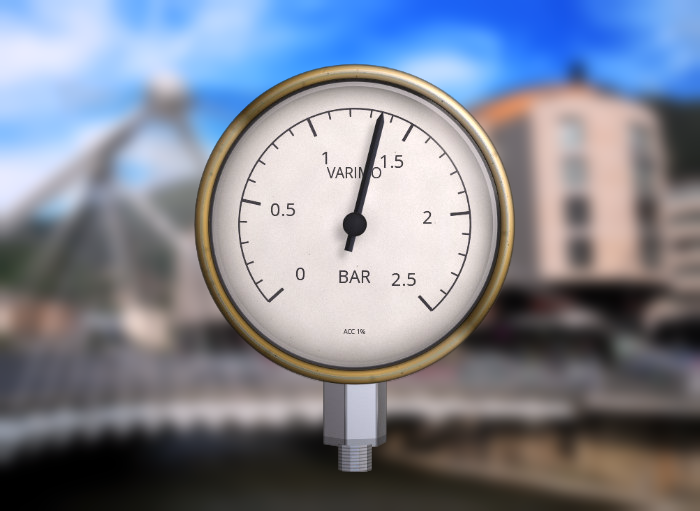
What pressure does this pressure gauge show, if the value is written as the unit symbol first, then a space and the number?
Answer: bar 1.35
